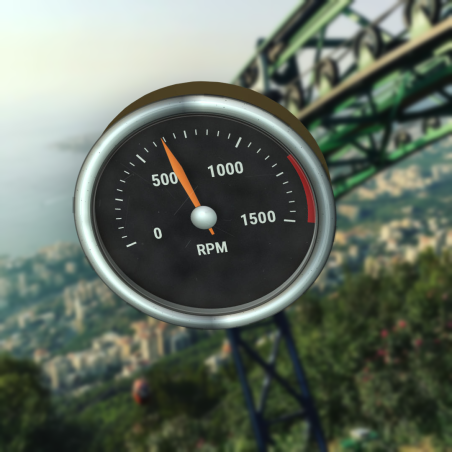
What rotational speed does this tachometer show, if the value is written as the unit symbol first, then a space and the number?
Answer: rpm 650
